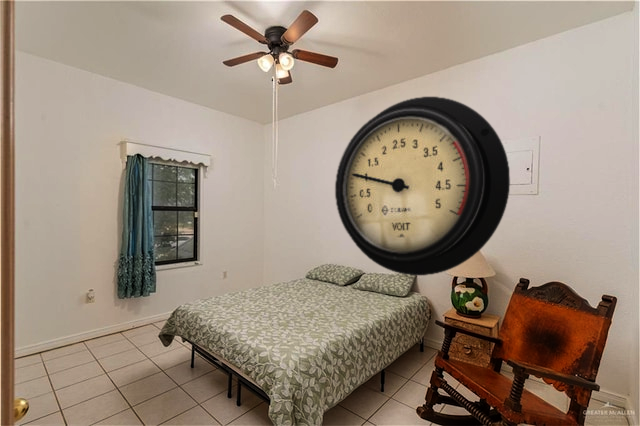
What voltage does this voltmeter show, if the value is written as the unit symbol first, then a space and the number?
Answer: V 1
